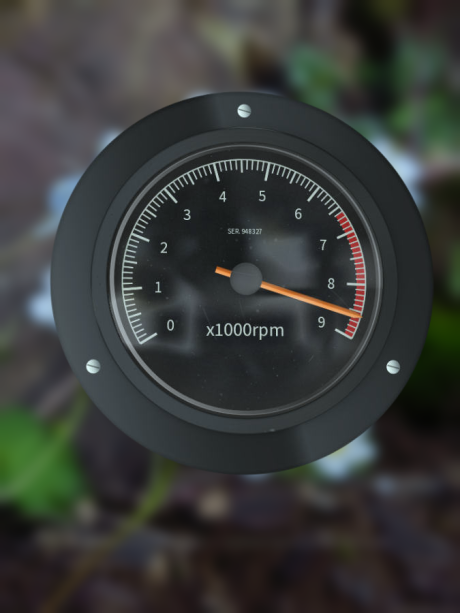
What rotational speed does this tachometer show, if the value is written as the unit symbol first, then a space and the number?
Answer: rpm 8600
